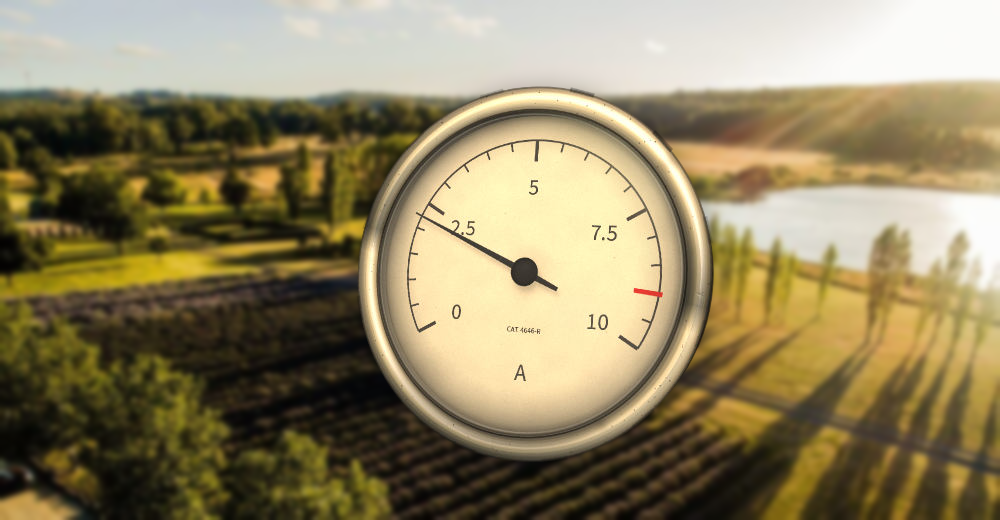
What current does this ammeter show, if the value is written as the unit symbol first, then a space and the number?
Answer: A 2.25
